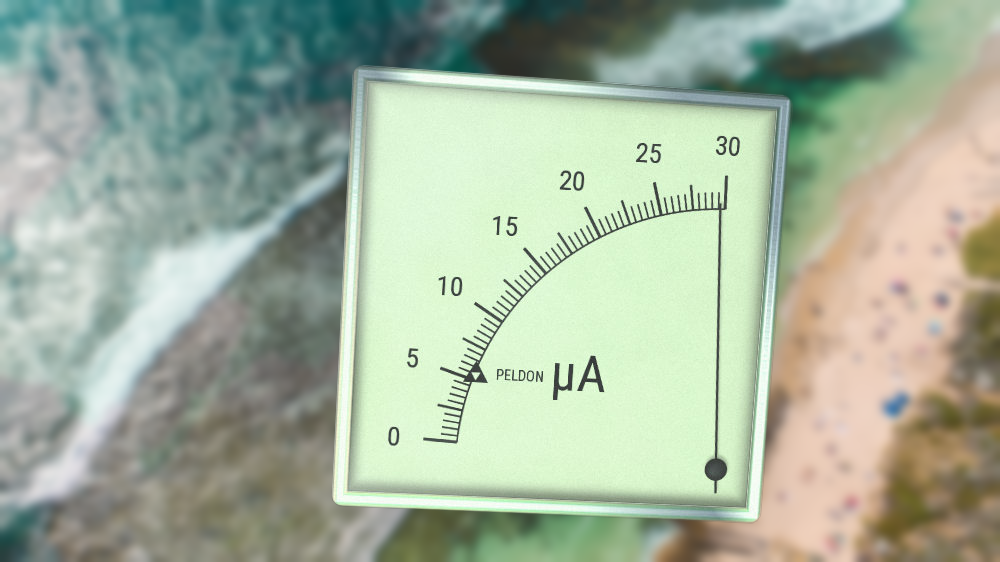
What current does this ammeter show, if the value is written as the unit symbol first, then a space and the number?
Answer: µA 29.5
